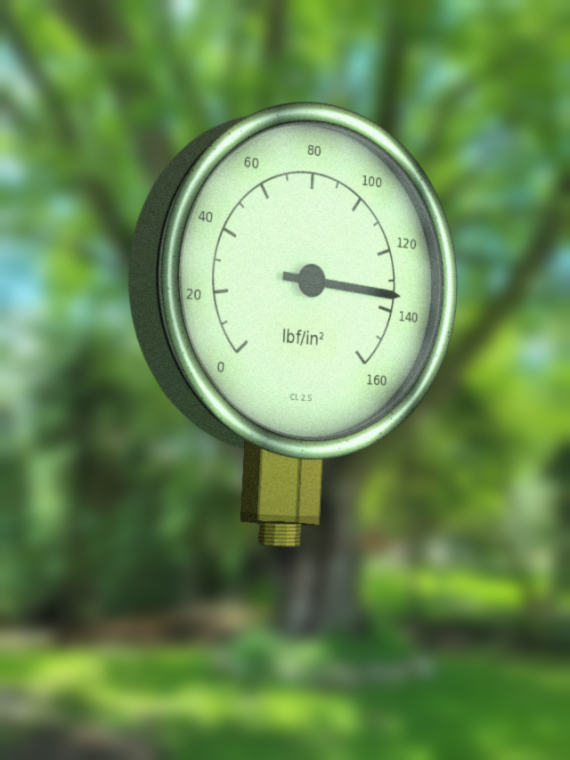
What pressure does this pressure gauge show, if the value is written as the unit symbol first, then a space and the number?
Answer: psi 135
